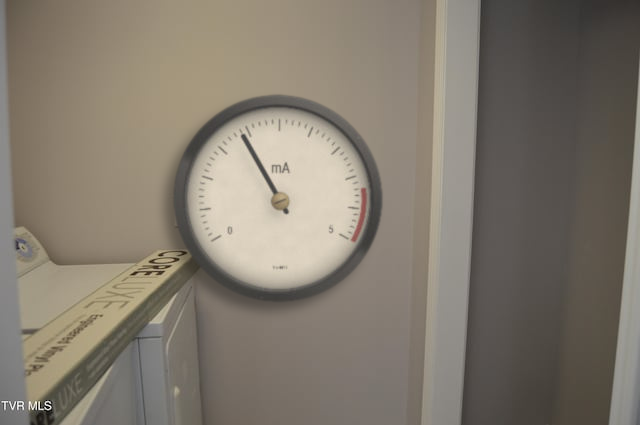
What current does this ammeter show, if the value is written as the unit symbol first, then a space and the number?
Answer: mA 1.9
